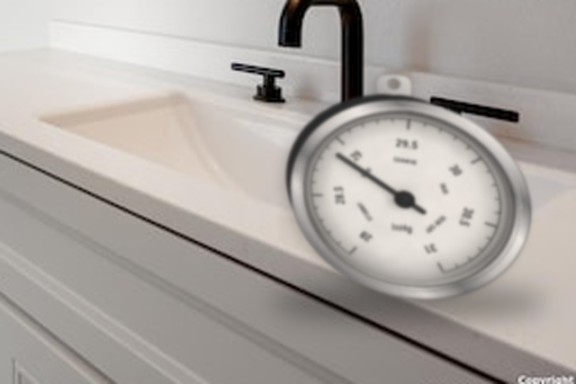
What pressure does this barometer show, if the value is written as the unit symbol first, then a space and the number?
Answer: inHg 28.9
